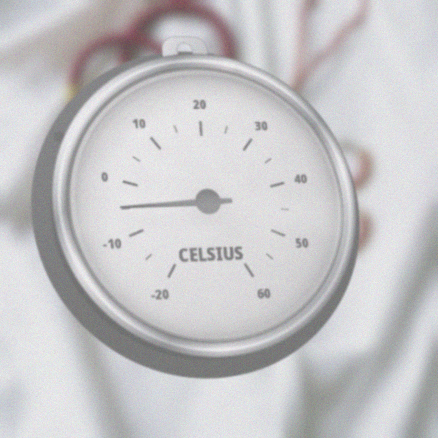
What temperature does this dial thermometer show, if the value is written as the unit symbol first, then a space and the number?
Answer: °C -5
